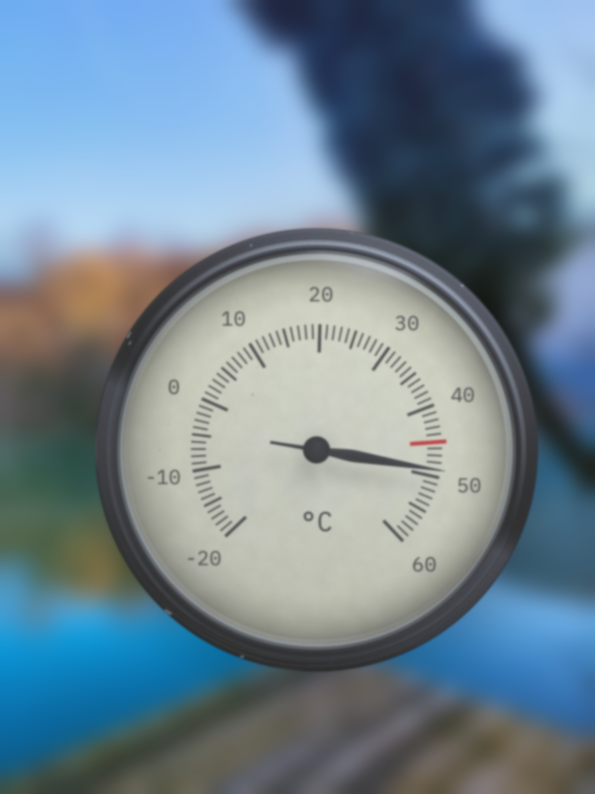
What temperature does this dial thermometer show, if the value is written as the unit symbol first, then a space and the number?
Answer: °C 49
